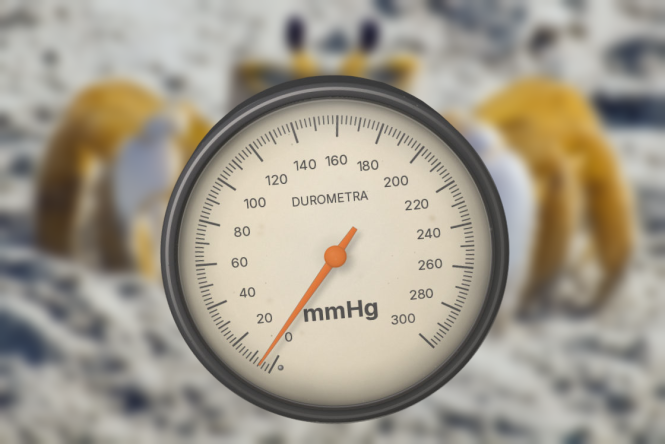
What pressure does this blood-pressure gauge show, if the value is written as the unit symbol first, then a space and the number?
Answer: mmHg 6
